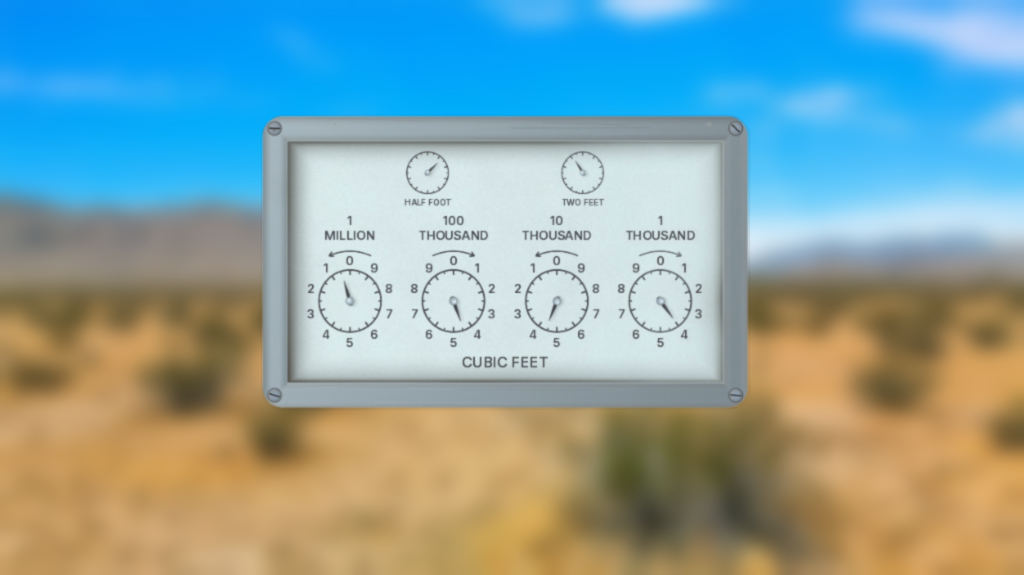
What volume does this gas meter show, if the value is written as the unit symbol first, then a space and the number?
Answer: ft³ 44400
